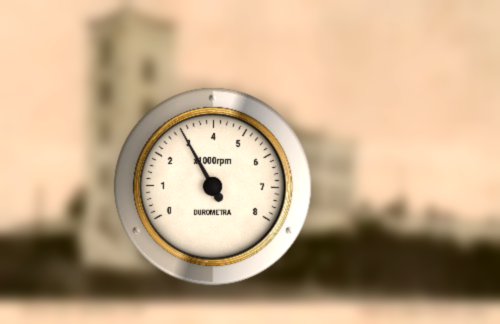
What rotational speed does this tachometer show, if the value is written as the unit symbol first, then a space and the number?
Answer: rpm 3000
